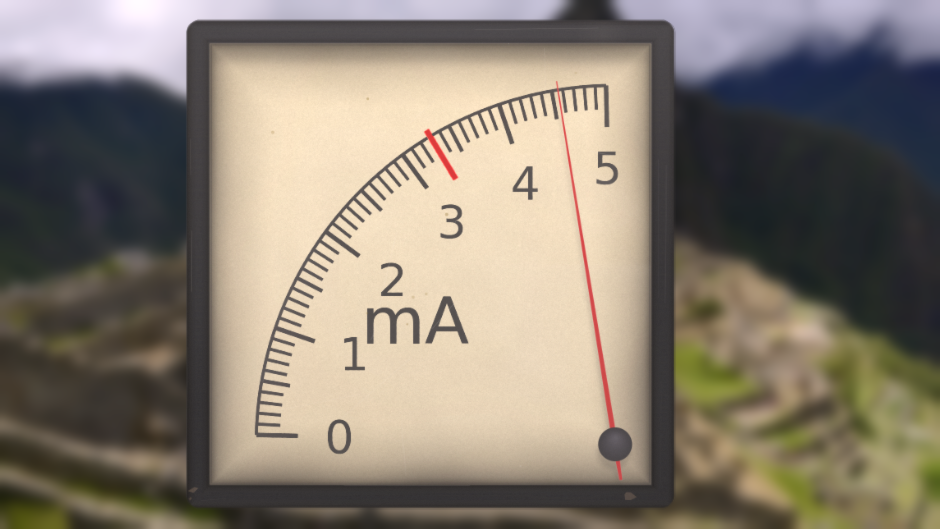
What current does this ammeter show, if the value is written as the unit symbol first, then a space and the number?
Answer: mA 4.55
